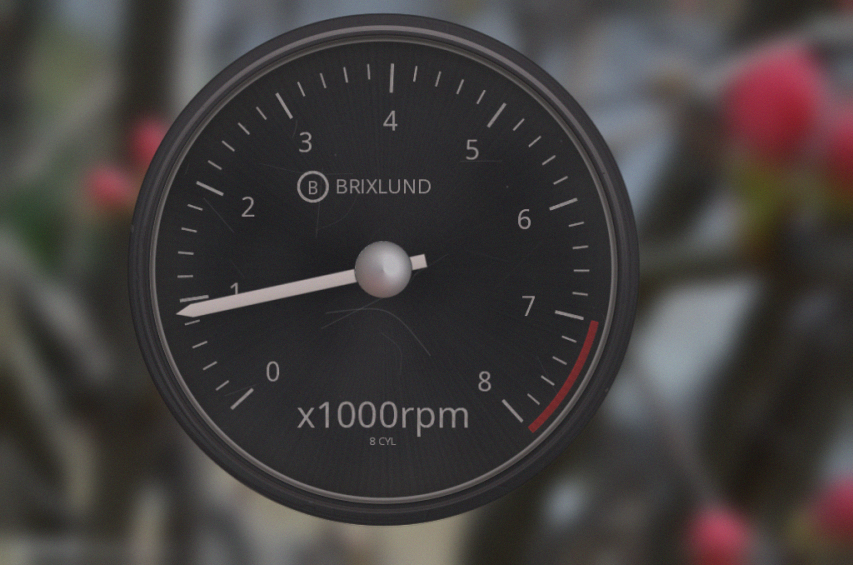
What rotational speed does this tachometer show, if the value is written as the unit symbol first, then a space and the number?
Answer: rpm 900
